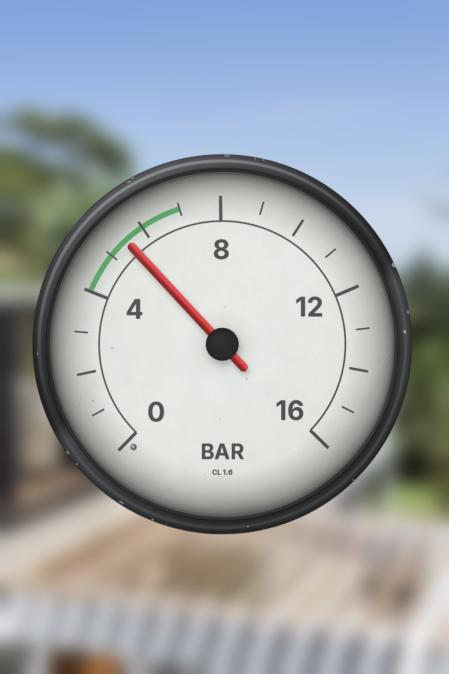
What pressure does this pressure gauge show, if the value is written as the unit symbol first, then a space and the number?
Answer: bar 5.5
